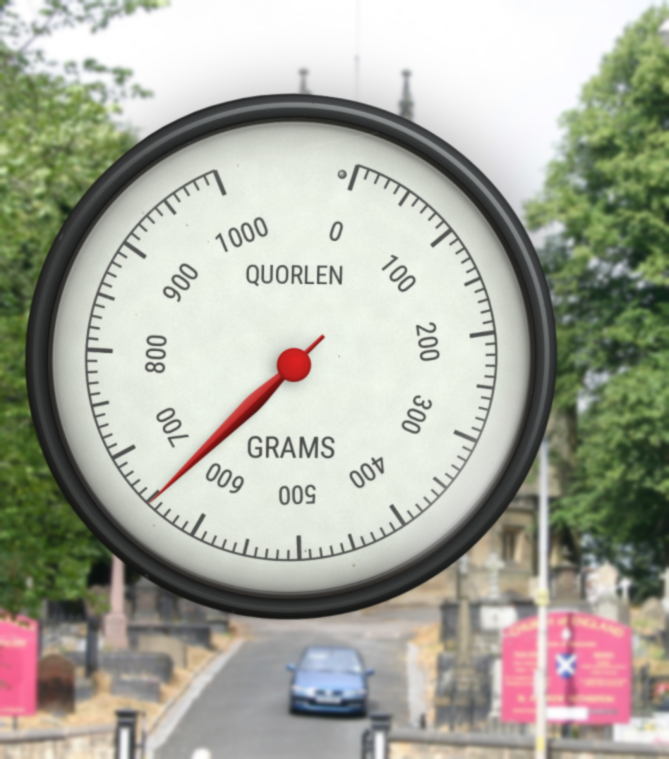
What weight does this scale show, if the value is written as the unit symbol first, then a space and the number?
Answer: g 650
